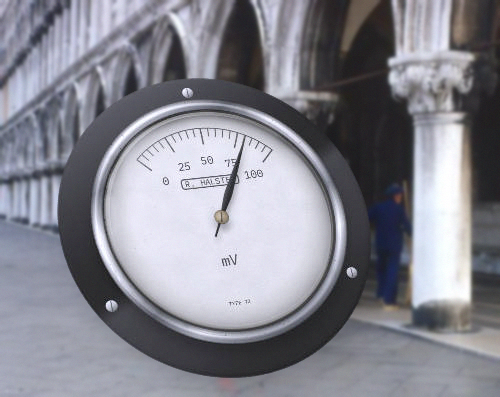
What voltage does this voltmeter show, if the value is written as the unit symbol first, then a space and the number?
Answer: mV 80
